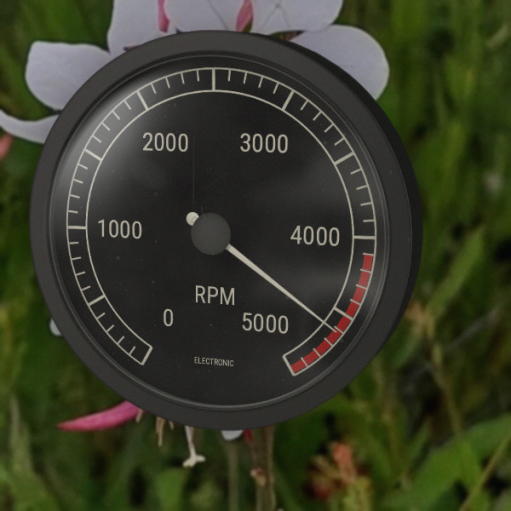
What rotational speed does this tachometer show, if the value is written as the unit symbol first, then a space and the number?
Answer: rpm 4600
